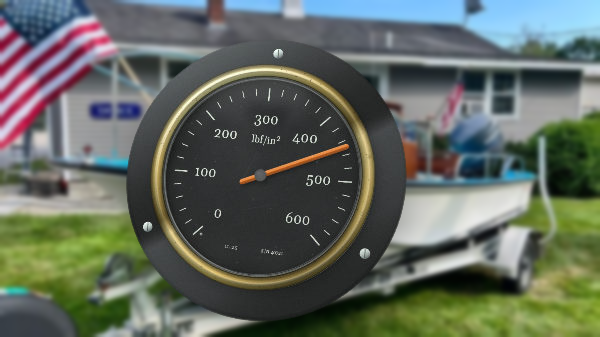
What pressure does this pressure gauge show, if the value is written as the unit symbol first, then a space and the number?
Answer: psi 450
